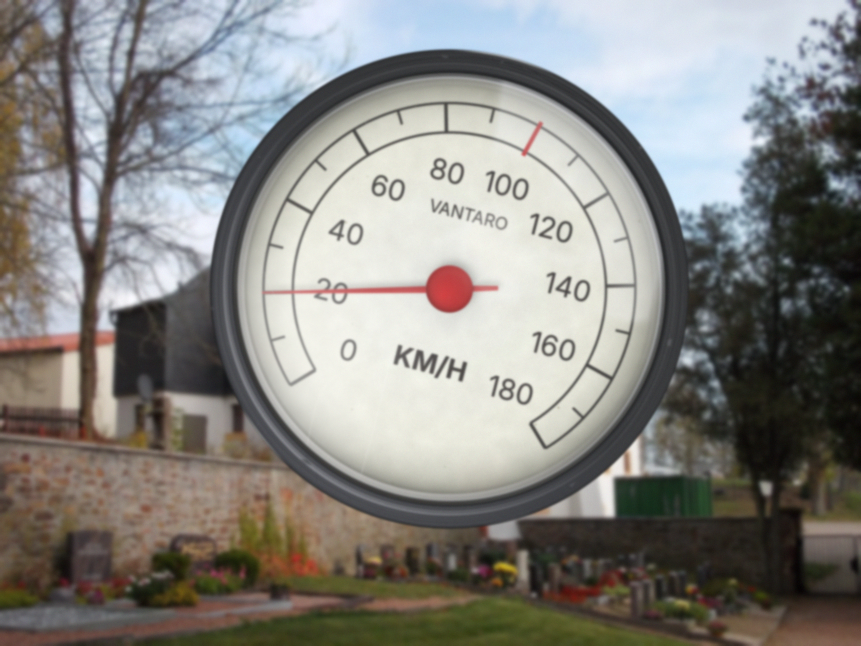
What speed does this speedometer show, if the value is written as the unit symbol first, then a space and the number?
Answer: km/h 20
